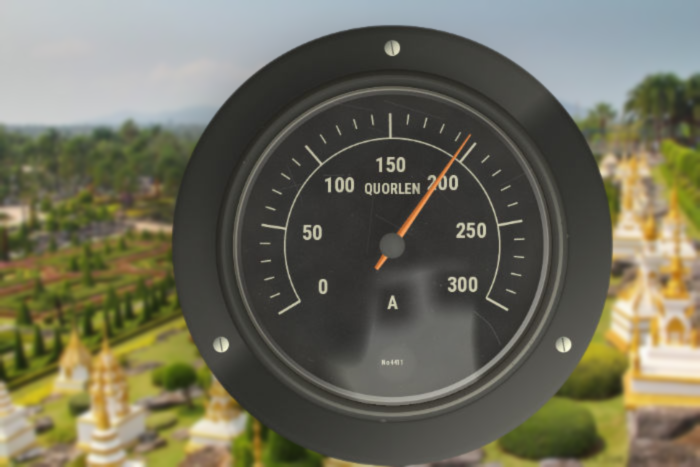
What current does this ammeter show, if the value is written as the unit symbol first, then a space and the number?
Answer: A 195
